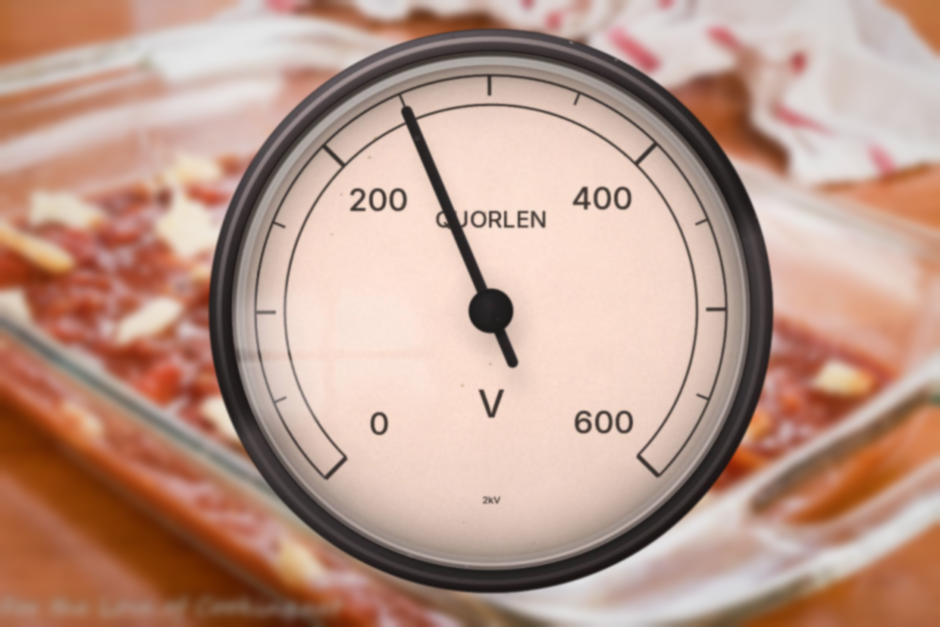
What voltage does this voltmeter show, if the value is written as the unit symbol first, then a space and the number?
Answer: V 250
